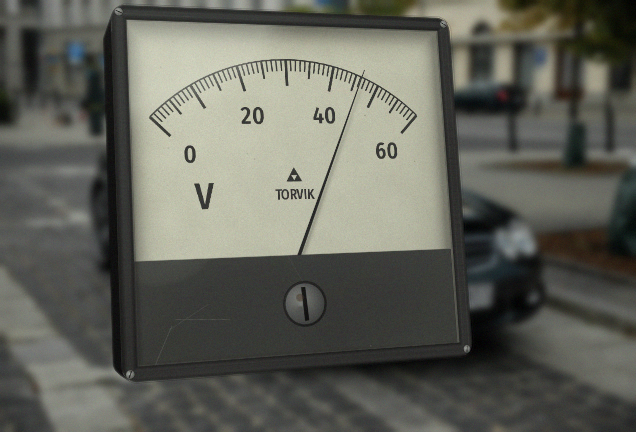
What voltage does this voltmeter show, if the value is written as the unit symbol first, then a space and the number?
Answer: V 46
